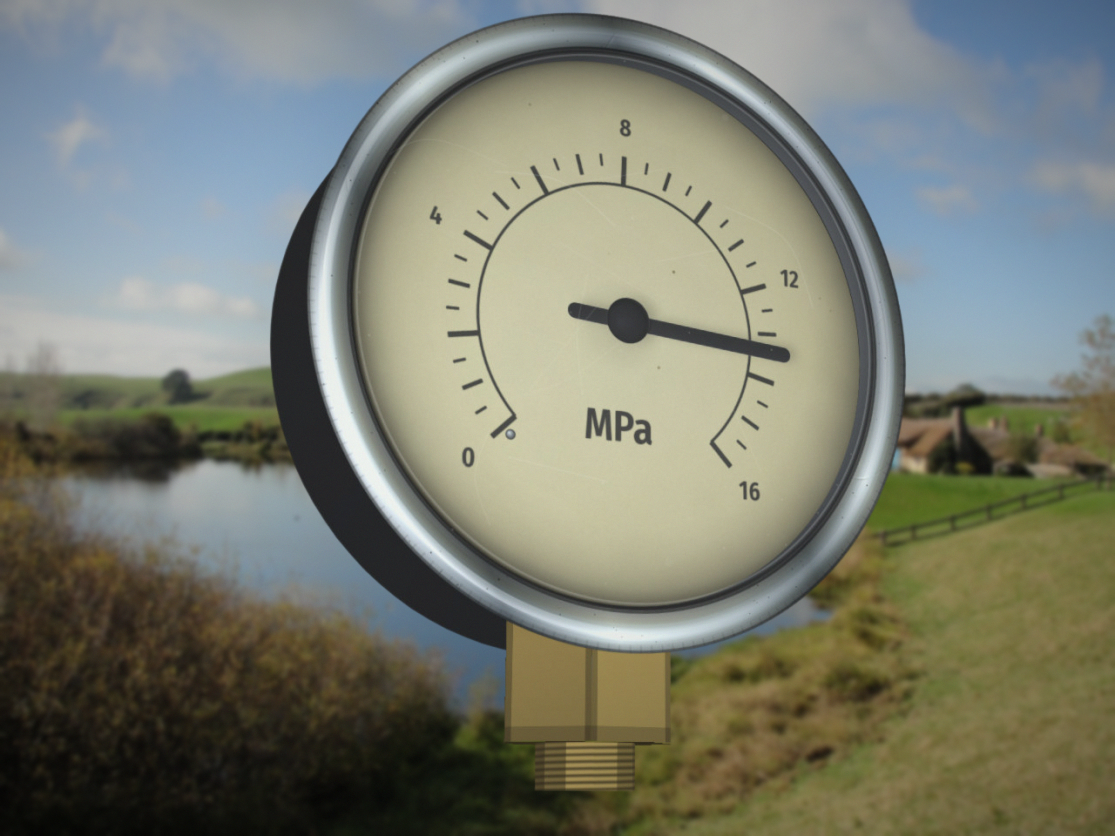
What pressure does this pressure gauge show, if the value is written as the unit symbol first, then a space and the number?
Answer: MPa 13.5
